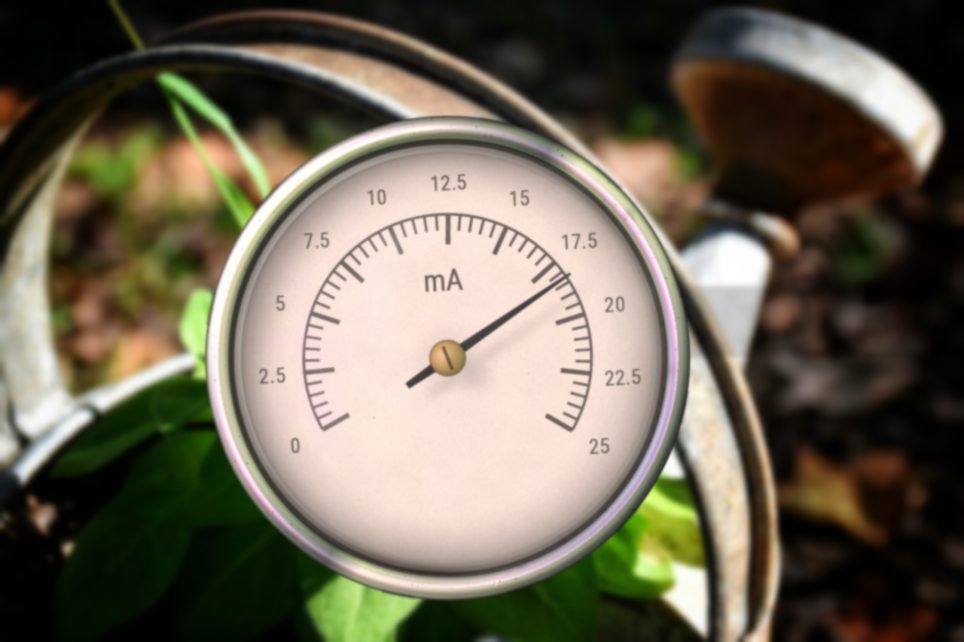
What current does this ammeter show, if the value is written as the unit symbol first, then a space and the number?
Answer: mA 18.25
